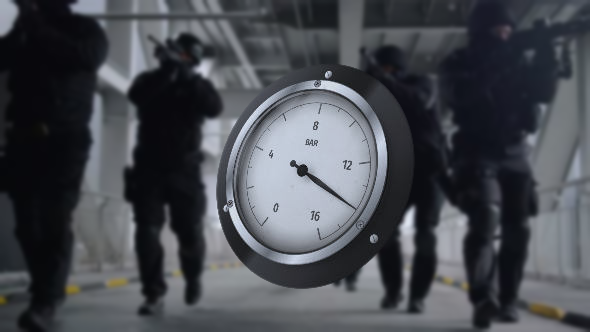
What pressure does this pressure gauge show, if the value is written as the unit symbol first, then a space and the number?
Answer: bar 14
